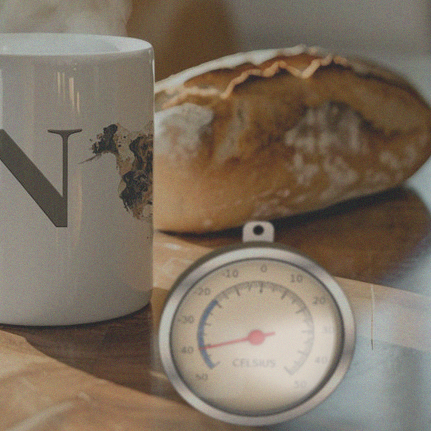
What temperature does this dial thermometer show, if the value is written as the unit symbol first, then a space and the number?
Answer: °C -40
